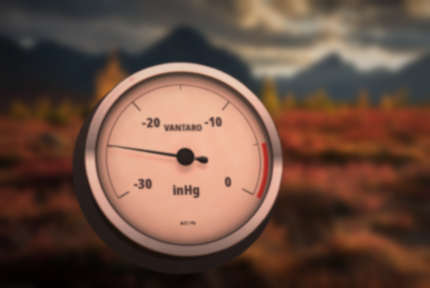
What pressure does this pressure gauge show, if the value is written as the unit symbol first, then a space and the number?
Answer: inHg -25
